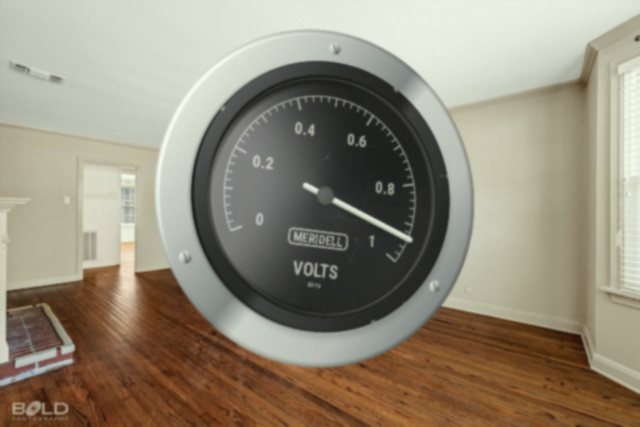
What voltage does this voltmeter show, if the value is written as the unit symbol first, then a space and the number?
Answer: V 0.94
